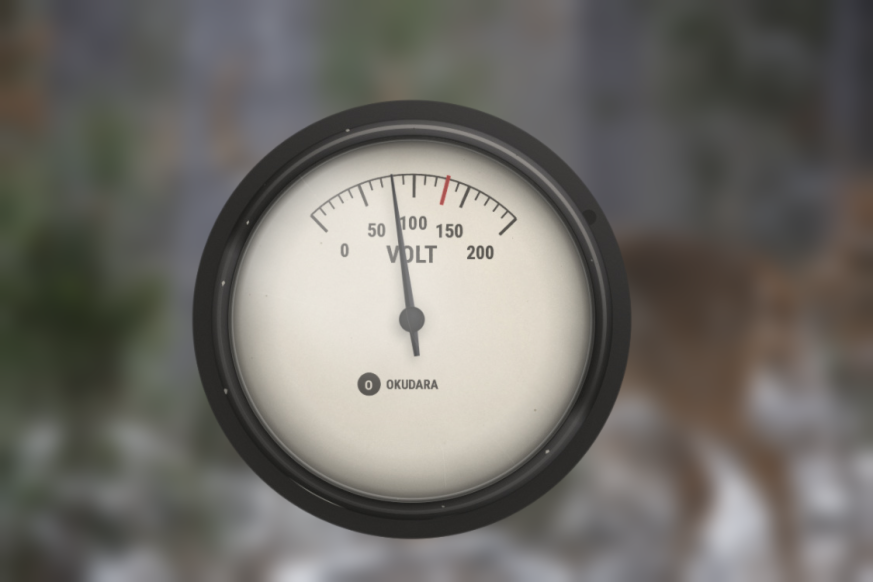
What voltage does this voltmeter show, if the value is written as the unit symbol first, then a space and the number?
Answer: V 80
